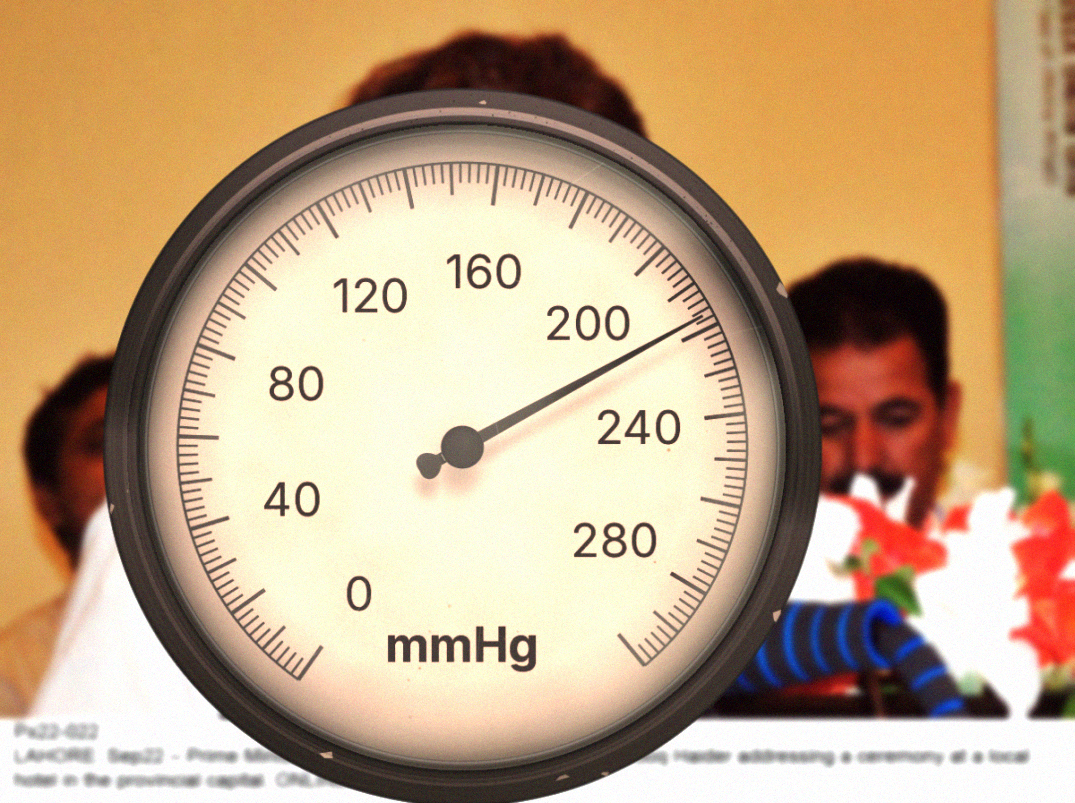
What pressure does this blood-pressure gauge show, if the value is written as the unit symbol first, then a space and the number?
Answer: mmHg 217
